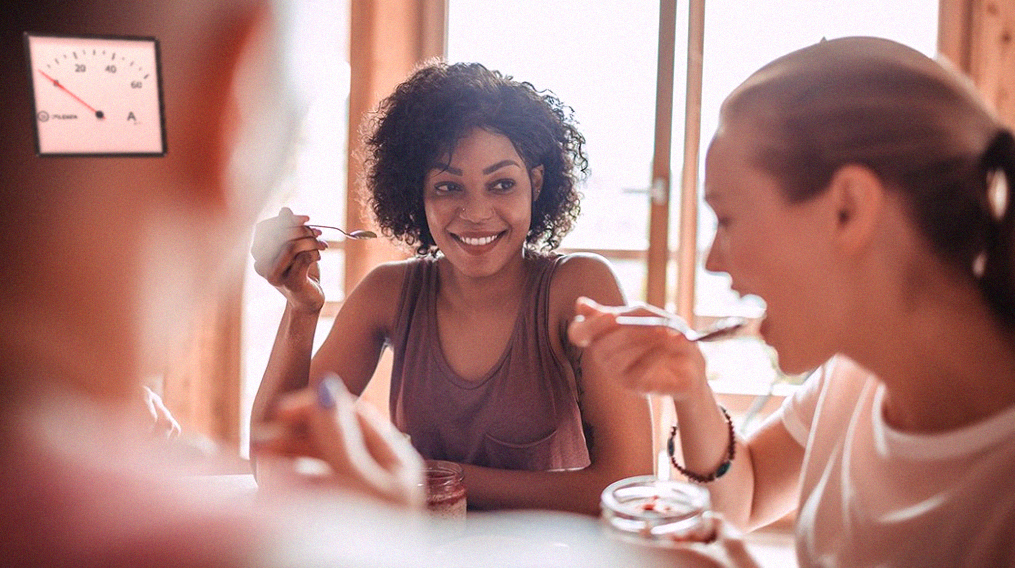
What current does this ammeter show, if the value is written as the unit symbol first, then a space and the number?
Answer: A 0
